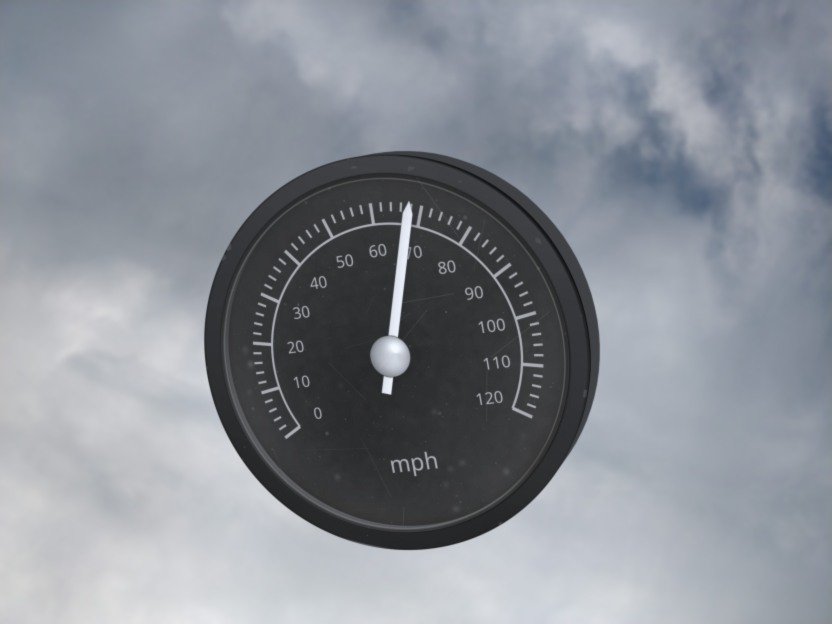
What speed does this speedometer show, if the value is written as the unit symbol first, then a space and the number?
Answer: mph 68
